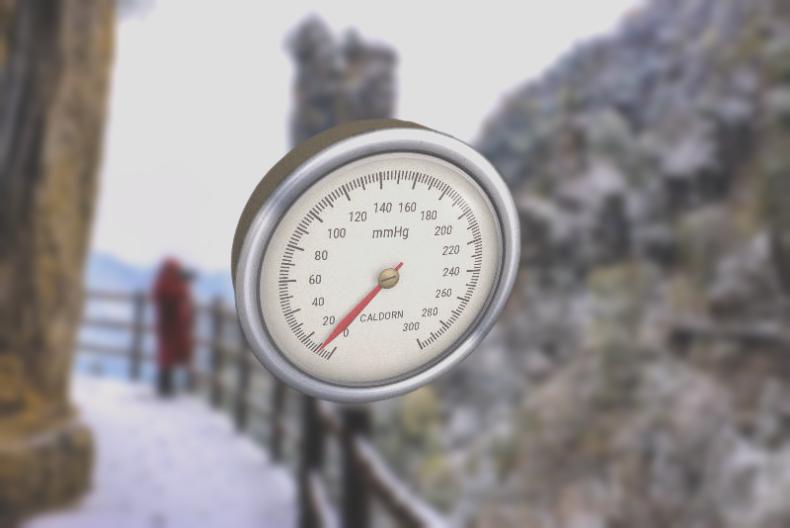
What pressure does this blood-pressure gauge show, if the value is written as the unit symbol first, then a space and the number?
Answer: mmHg 10
